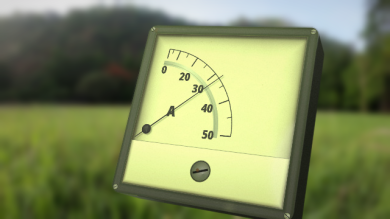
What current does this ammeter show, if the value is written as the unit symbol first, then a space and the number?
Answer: A 32.5
